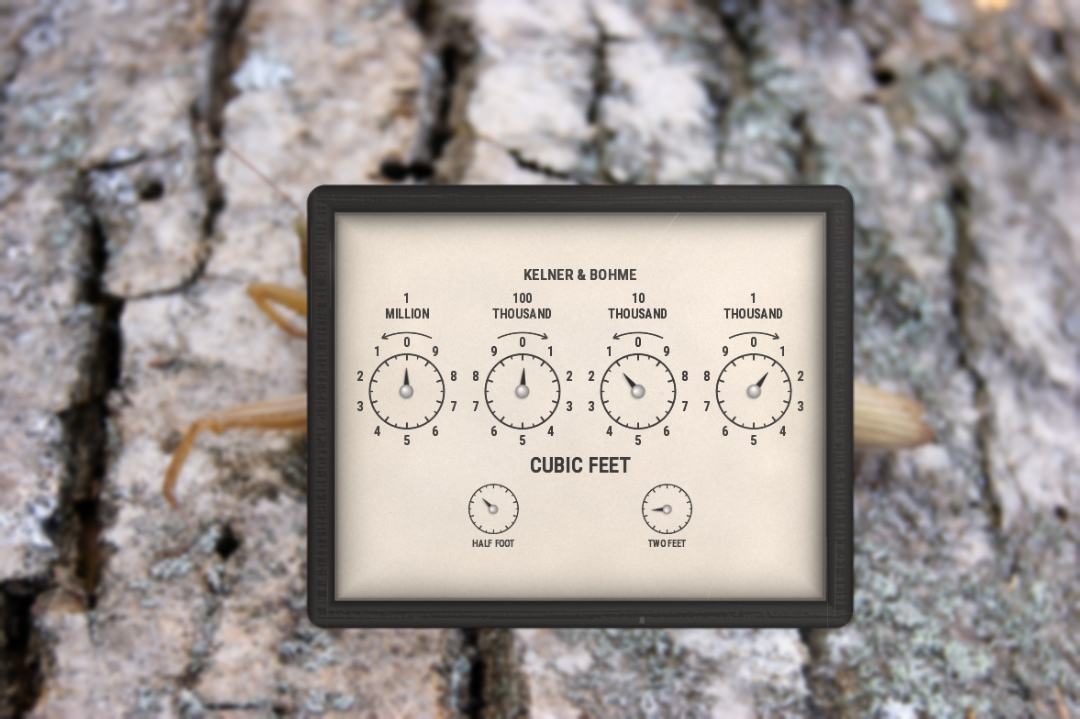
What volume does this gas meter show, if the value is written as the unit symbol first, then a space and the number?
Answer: ft³ 1100
